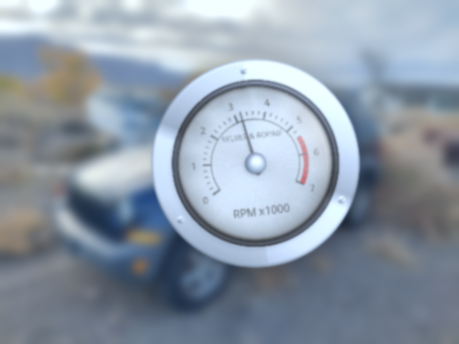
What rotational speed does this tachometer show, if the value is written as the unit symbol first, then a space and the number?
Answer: rpm 3200
